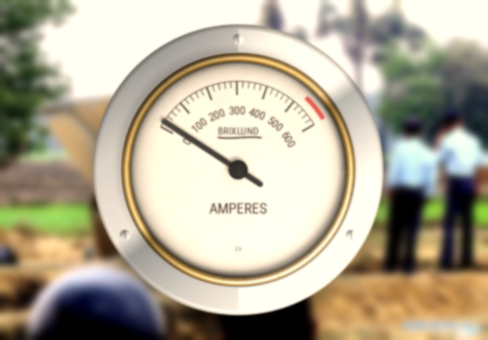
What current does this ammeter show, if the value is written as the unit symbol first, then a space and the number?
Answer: A 20
